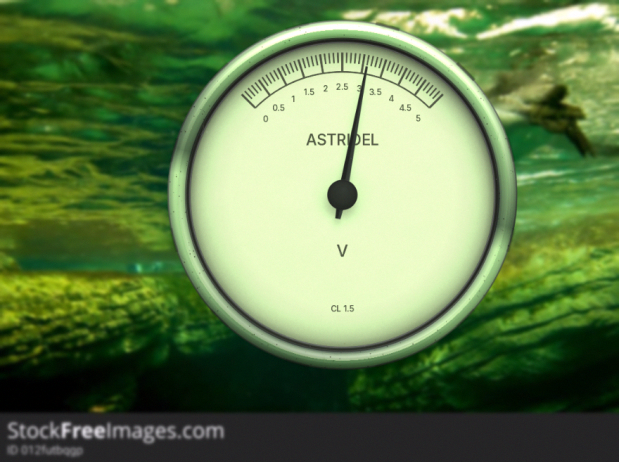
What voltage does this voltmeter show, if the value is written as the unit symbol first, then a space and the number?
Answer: V 3.1
